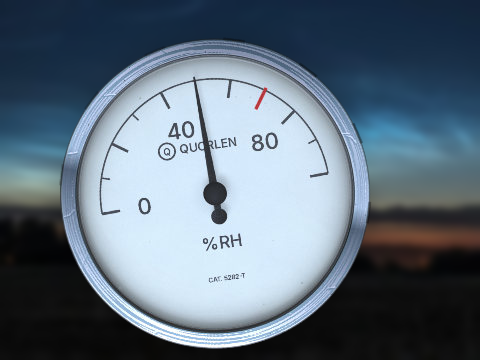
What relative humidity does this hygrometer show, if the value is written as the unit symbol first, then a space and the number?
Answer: % 50
